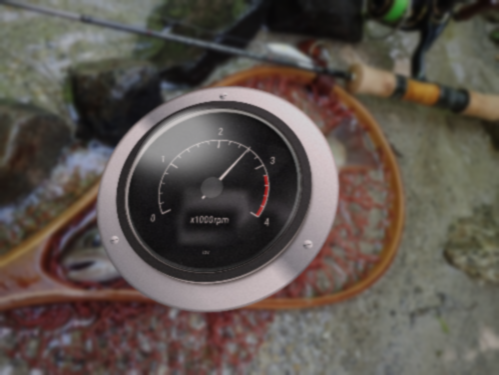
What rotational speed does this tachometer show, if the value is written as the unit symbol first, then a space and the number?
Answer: rpm 2600
